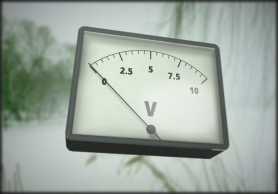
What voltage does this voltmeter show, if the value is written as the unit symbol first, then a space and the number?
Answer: V 0
